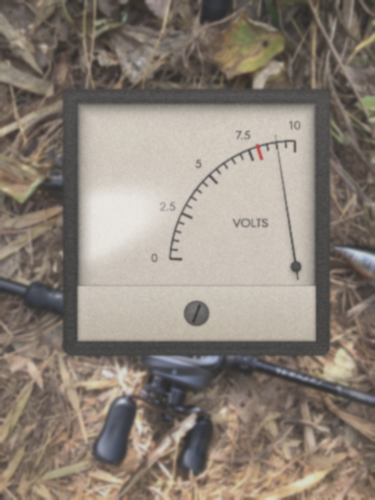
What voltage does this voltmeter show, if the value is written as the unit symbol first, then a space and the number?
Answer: V 9
